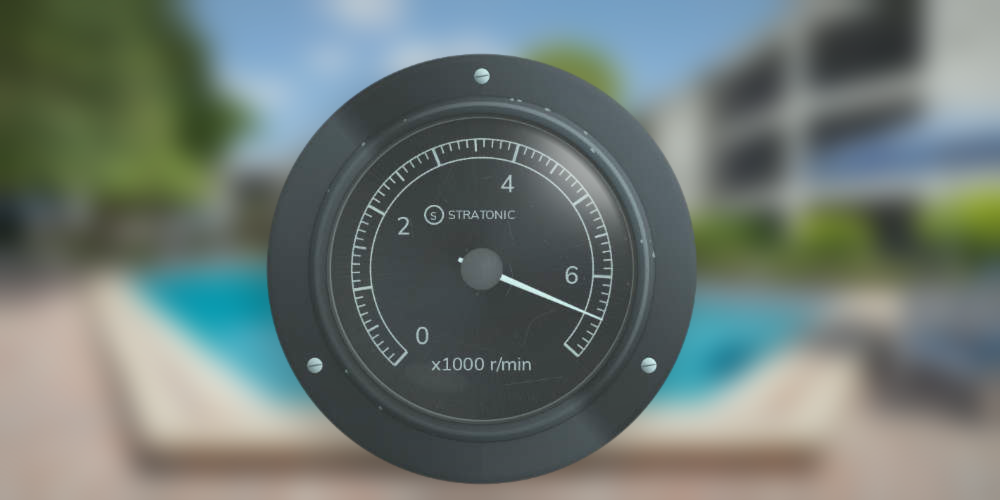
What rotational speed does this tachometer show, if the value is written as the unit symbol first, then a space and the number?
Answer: rpm 6500
